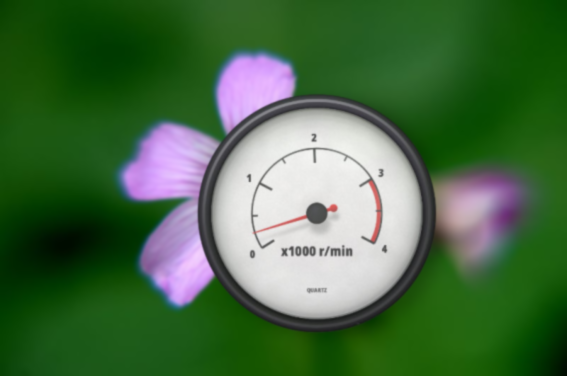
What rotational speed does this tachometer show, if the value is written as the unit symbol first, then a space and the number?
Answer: rpm 250
